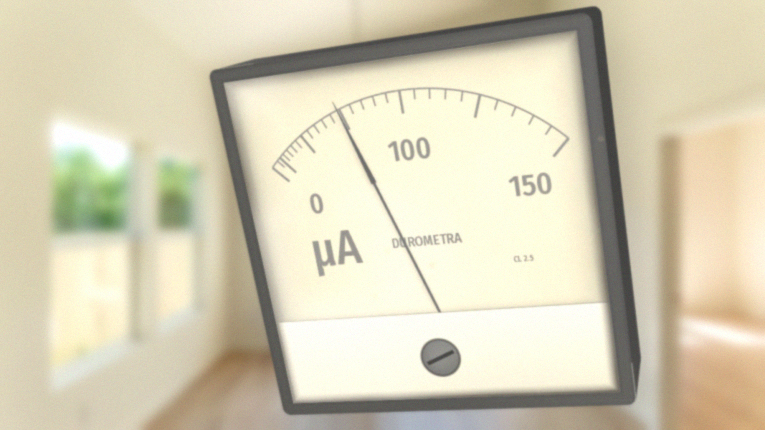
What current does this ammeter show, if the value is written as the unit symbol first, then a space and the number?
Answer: µA 75
